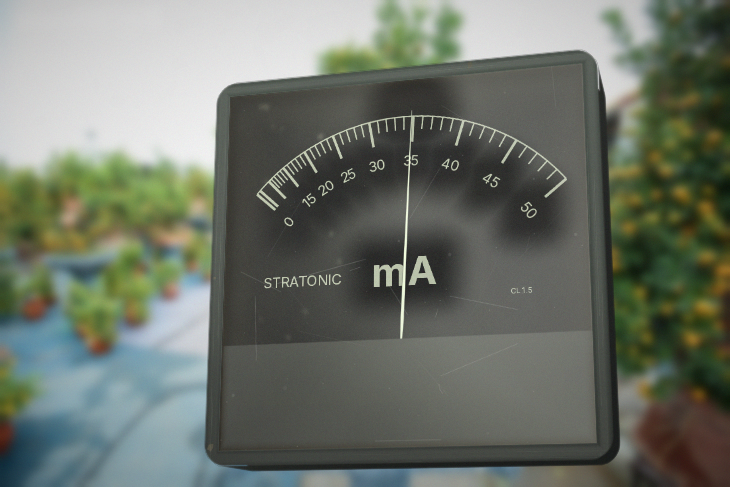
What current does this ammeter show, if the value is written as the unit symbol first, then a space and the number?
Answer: mA 35
